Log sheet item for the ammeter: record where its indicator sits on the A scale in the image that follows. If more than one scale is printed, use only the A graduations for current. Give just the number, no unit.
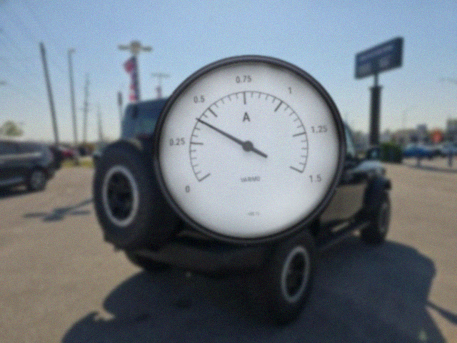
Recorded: 0.4
